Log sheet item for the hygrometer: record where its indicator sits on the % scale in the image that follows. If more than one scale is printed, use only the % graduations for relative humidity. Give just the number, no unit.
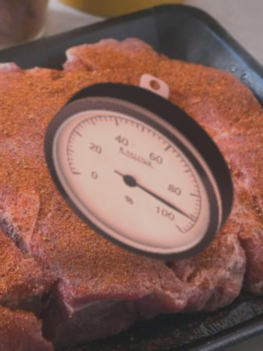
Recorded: 90
